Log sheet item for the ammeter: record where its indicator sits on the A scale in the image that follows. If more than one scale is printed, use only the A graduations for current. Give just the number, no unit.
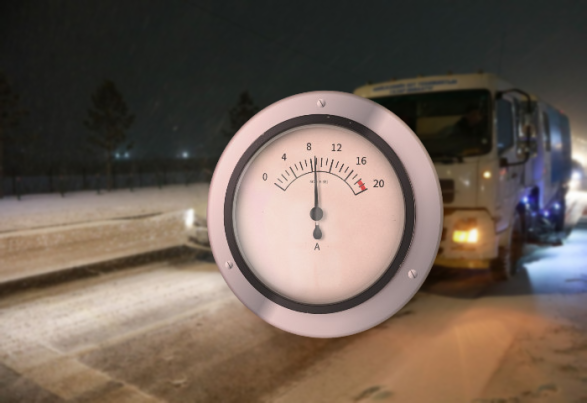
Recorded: 9
